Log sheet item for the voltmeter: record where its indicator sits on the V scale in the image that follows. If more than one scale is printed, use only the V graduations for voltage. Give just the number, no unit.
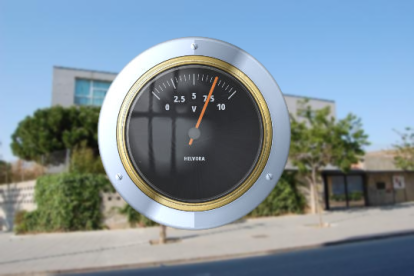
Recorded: 7.5
